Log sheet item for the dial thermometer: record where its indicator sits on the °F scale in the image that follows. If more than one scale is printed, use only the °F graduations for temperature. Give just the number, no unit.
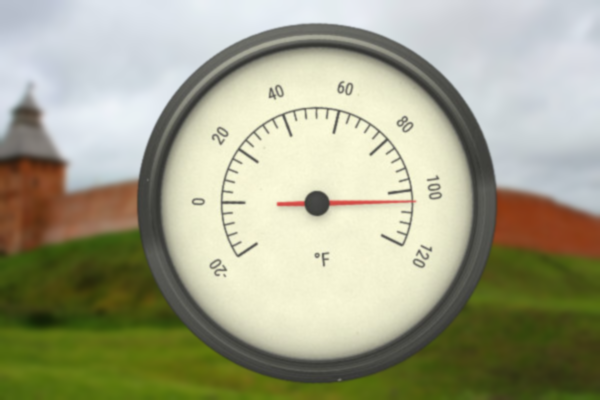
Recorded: 104
